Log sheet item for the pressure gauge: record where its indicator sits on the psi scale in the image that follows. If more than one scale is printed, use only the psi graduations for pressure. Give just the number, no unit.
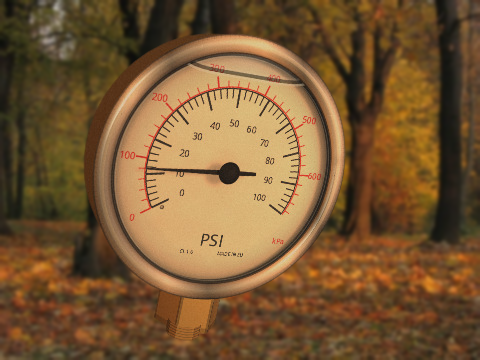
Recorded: 12
